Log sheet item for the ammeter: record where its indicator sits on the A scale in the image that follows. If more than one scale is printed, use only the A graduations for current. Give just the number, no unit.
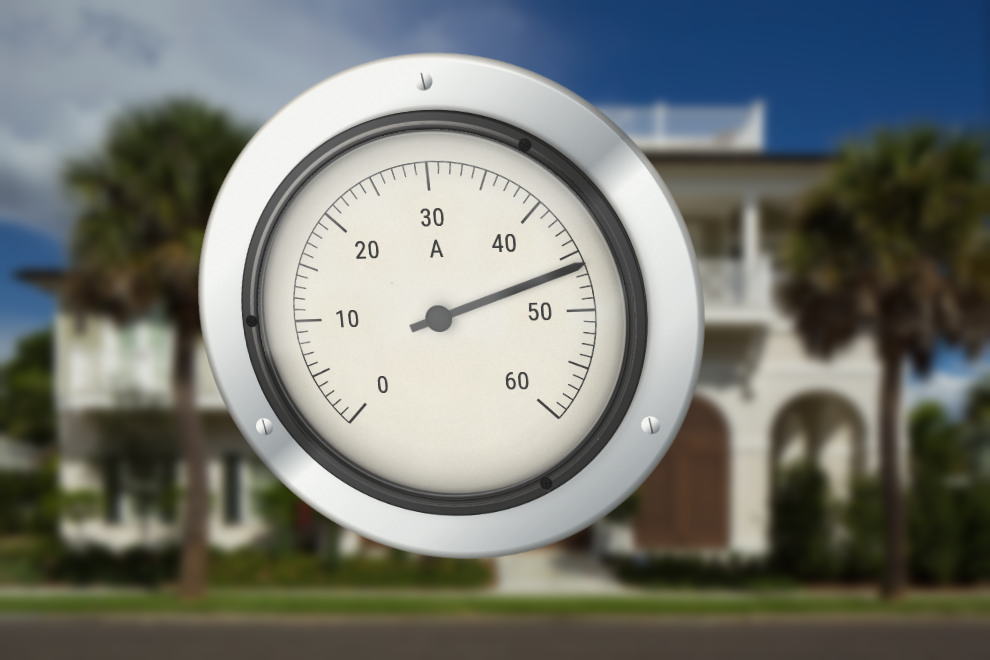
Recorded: 46
